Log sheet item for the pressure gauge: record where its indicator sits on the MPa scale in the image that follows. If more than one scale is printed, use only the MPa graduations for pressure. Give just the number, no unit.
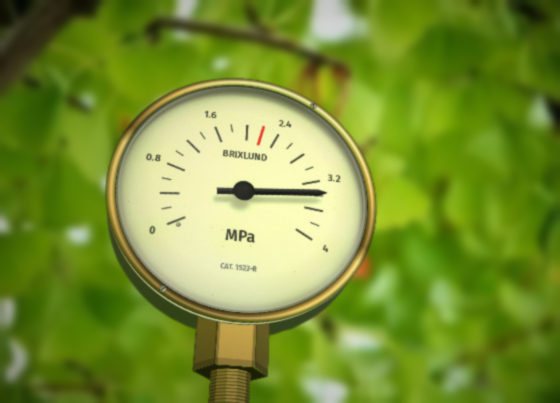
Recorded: 3.4
